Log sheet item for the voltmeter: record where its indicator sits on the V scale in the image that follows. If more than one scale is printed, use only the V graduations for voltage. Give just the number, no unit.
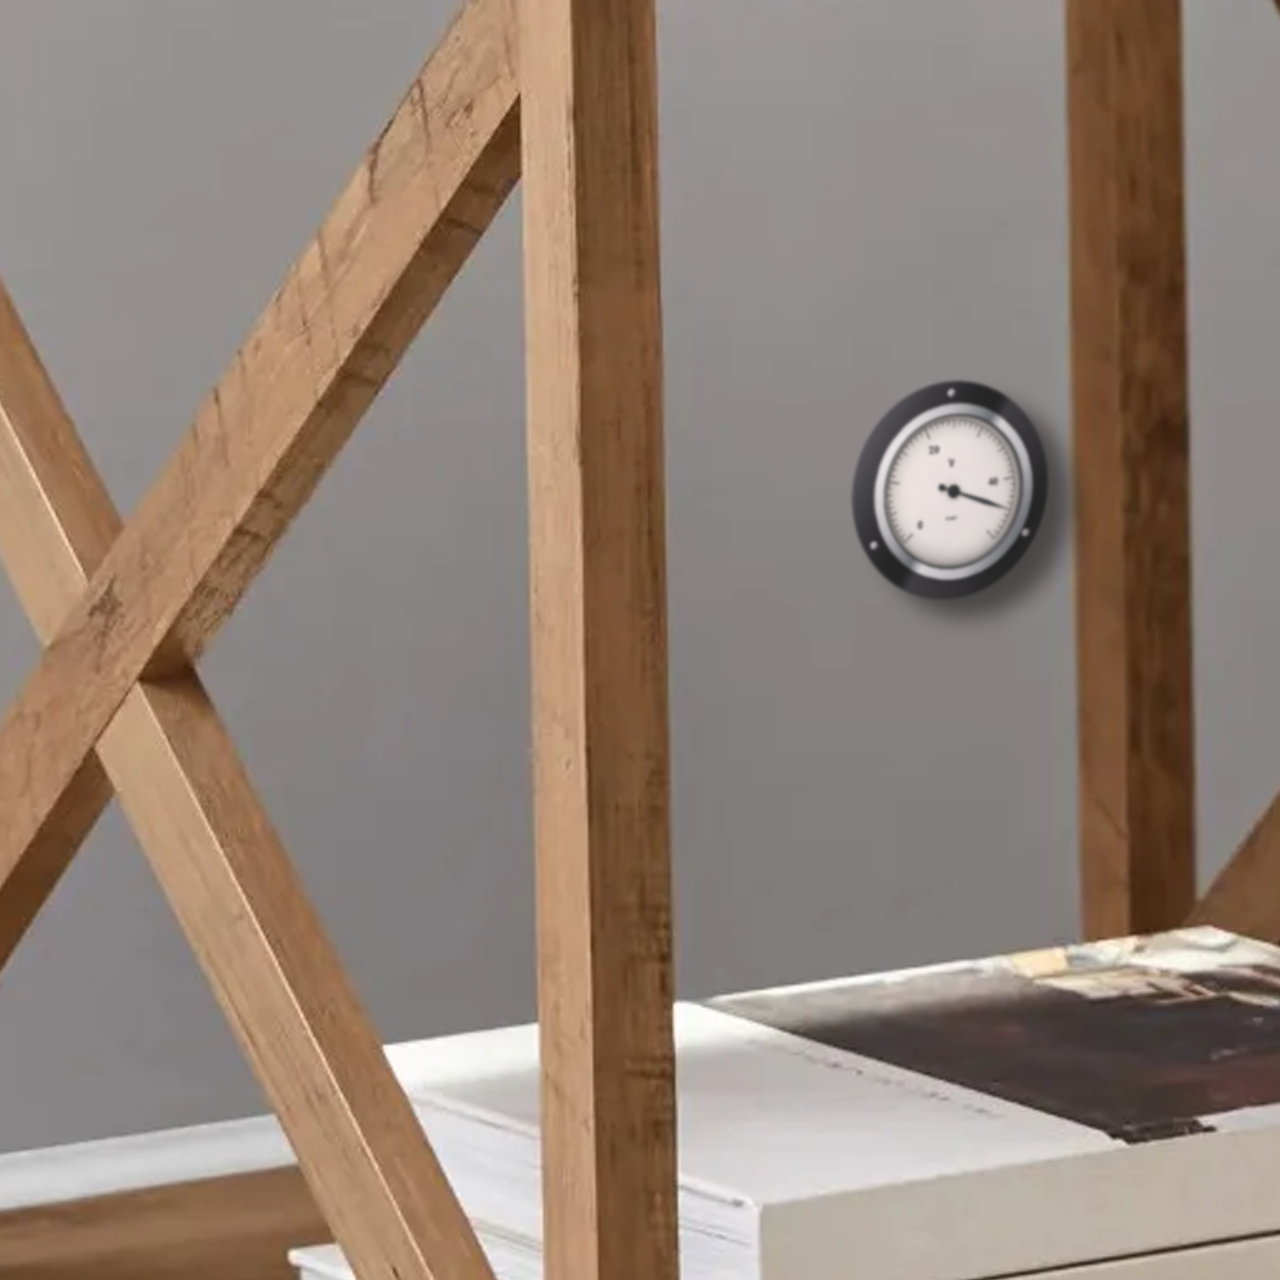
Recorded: 45
